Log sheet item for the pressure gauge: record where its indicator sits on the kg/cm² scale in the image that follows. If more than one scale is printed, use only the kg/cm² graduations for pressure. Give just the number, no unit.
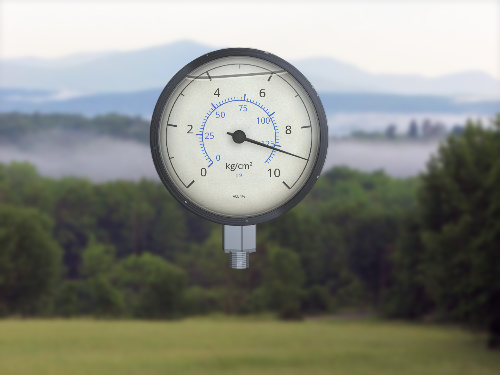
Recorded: 9
